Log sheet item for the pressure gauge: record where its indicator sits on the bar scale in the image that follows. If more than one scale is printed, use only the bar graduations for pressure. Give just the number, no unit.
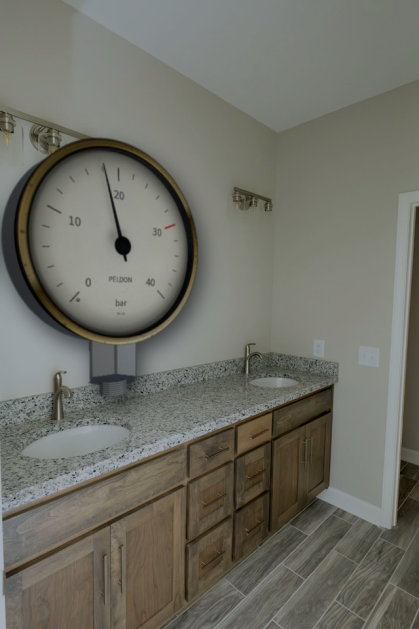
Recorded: 18
